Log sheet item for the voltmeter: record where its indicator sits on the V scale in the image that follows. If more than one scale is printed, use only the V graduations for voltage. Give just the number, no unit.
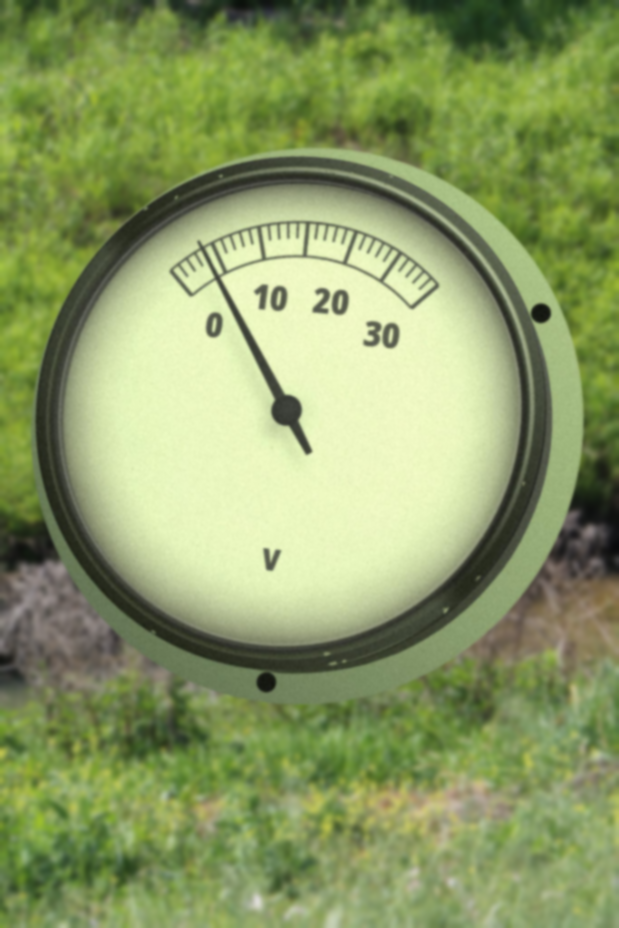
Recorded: 4
